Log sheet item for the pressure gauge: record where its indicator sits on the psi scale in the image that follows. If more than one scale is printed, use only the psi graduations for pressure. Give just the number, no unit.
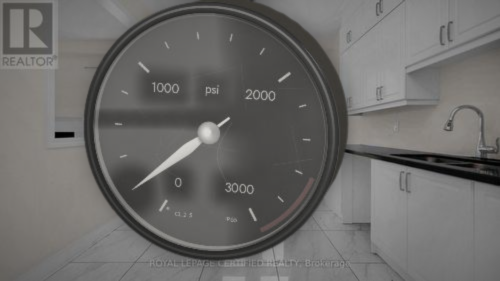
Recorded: 200
